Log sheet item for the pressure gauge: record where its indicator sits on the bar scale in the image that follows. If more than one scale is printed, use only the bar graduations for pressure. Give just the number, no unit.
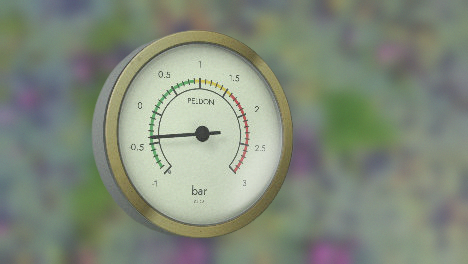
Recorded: -0.4
